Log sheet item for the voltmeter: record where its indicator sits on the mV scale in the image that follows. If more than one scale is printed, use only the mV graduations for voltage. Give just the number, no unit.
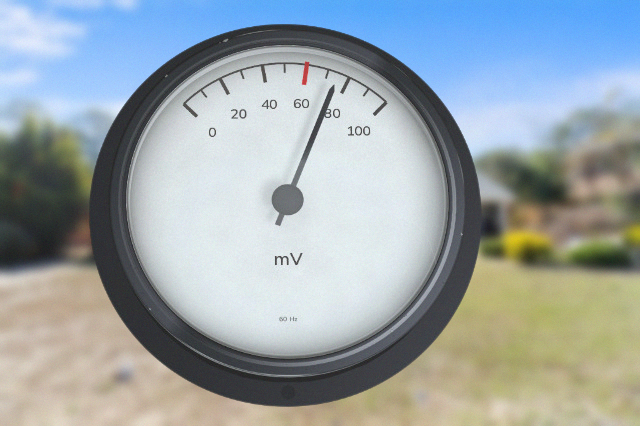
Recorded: 75
